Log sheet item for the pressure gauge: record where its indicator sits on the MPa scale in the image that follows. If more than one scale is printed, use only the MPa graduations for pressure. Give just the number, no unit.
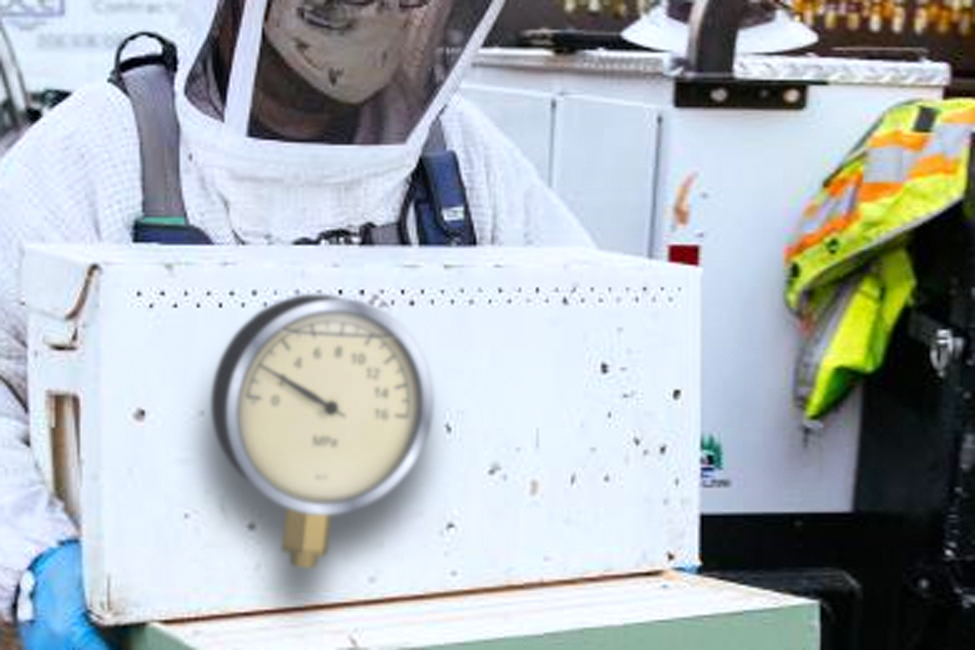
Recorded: 2
